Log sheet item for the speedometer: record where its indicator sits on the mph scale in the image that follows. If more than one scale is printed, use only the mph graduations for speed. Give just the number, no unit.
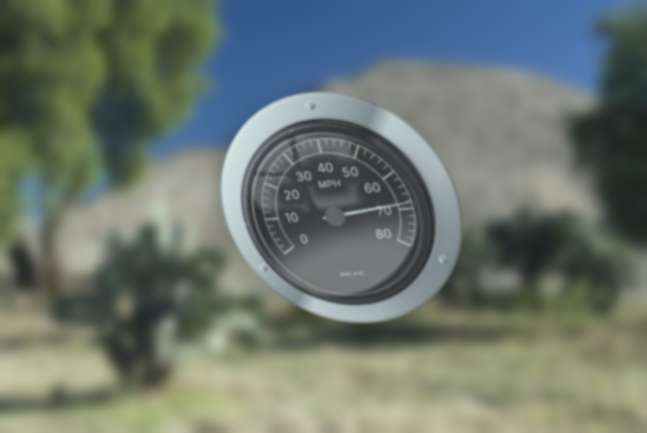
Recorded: 68
